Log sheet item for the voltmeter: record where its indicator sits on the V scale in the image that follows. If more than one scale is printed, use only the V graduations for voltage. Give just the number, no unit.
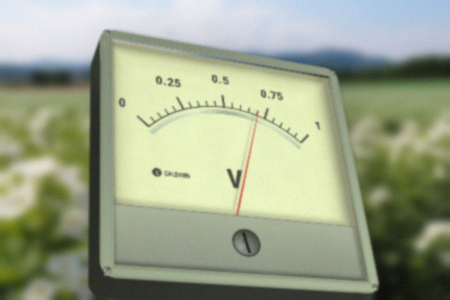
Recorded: 0.7
